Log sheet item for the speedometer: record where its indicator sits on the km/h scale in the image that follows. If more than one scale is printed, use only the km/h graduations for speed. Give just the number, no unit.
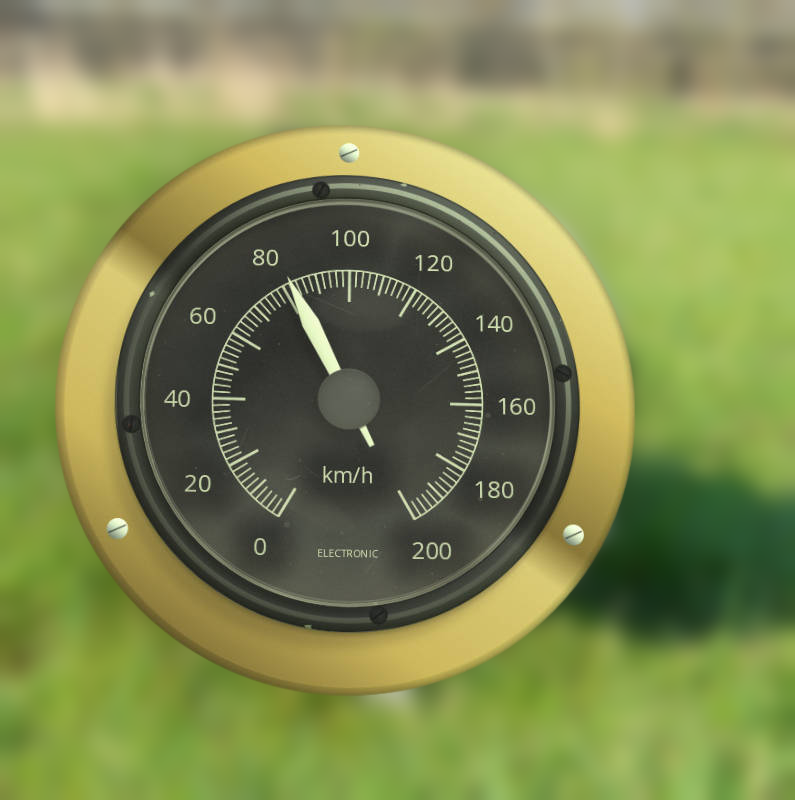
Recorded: 82
